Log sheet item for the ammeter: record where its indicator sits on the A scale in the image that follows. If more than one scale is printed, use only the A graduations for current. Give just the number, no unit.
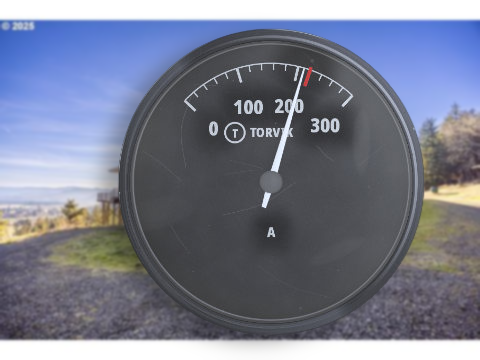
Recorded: 210
